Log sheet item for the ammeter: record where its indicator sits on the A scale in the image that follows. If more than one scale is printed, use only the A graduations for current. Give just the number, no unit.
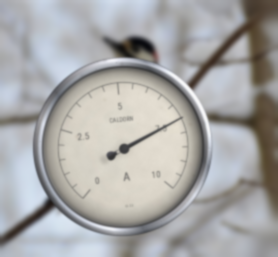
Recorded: 7.5
